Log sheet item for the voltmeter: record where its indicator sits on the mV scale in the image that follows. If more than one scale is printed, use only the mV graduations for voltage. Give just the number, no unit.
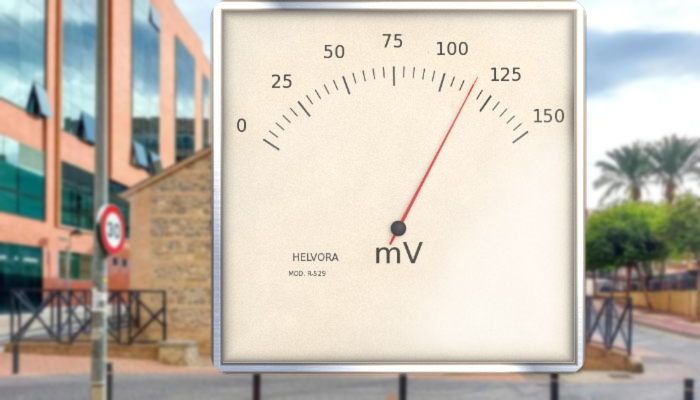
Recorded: 115
